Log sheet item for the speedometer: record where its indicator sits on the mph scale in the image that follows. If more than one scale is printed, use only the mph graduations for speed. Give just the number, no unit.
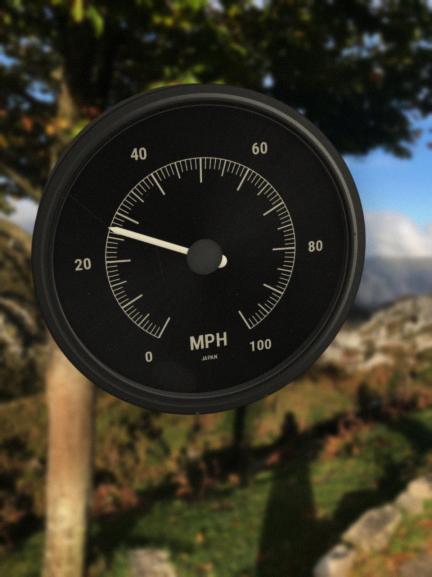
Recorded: 27
